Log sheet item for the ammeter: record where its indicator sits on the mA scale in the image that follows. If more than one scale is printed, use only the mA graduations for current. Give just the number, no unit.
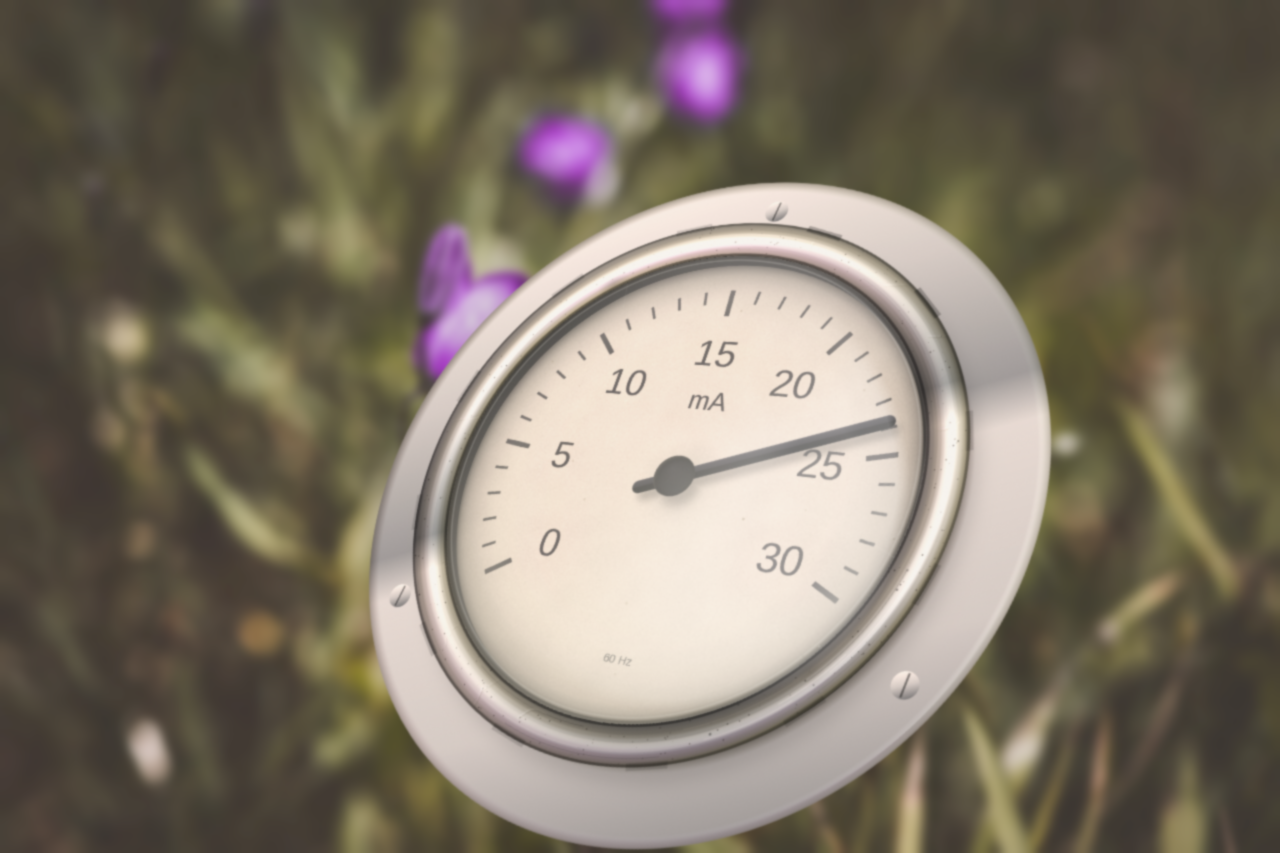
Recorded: 24
